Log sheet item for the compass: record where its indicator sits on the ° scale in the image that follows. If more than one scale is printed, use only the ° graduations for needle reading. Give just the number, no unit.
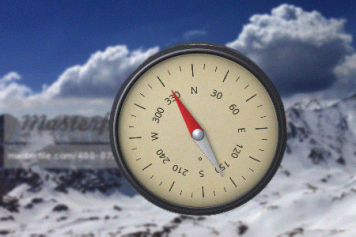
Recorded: 335
